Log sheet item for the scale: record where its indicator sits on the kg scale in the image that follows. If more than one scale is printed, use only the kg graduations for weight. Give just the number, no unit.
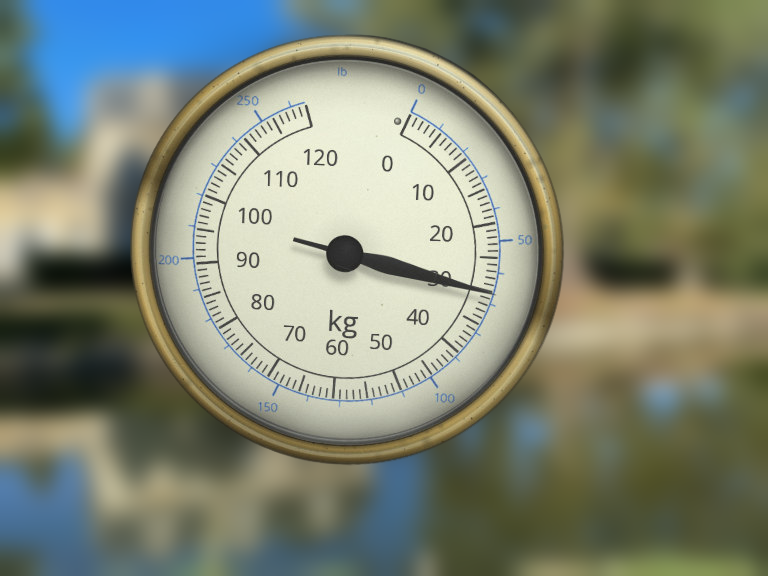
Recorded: 30
